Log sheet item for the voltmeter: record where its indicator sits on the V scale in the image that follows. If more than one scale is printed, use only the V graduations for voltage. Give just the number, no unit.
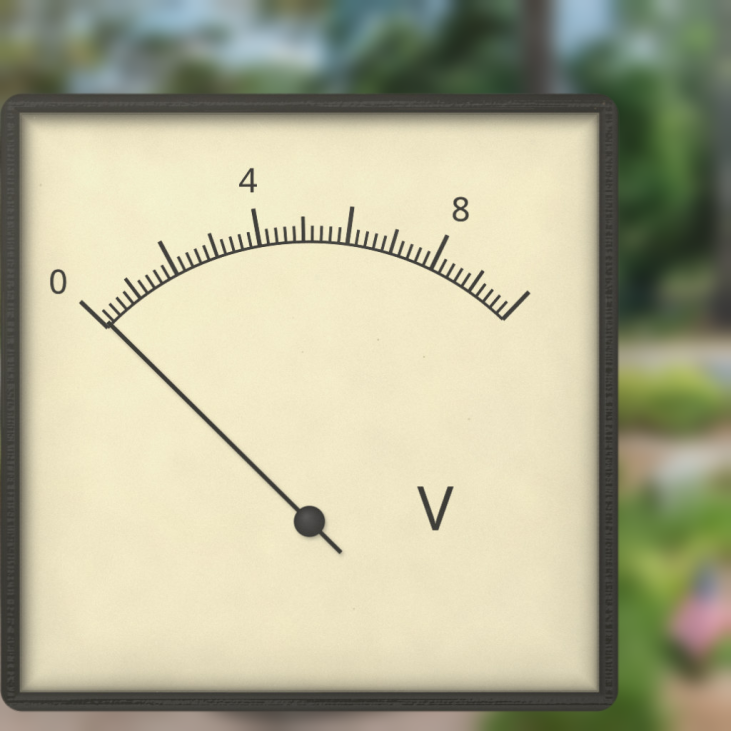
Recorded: 0.1
